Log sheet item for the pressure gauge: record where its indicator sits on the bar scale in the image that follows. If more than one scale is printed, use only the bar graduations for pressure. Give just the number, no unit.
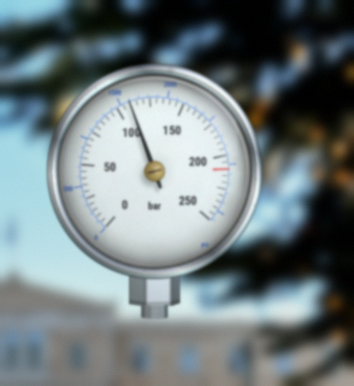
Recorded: 110
